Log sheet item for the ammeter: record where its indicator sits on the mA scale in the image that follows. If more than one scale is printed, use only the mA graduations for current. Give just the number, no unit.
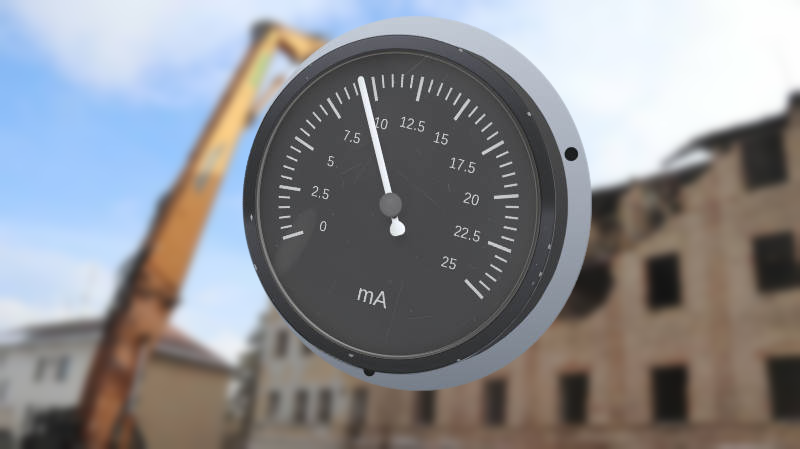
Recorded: 9.5
